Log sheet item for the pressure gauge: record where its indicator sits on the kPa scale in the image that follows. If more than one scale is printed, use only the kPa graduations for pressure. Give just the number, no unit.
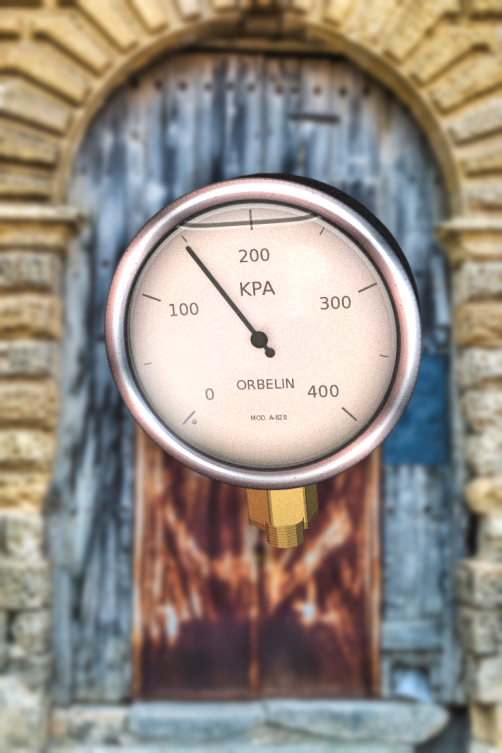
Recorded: 150
